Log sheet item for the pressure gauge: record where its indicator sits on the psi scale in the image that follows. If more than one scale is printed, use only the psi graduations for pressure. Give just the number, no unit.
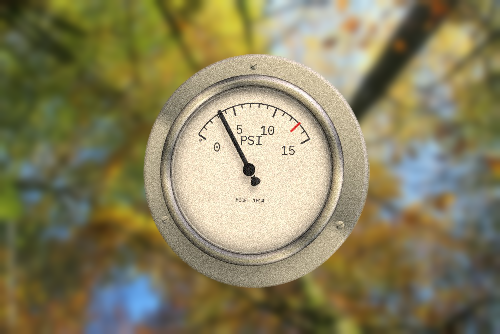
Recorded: 3.5
